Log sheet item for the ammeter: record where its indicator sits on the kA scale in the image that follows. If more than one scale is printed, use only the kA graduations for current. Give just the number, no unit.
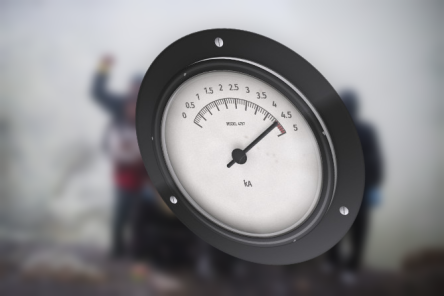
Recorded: 4.5
